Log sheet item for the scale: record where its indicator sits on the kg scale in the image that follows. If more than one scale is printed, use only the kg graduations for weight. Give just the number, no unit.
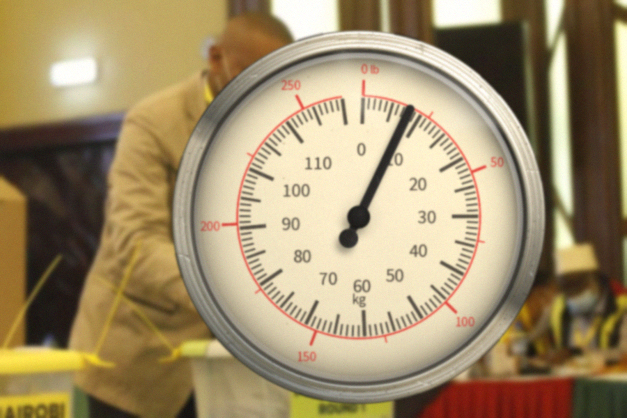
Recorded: 8
